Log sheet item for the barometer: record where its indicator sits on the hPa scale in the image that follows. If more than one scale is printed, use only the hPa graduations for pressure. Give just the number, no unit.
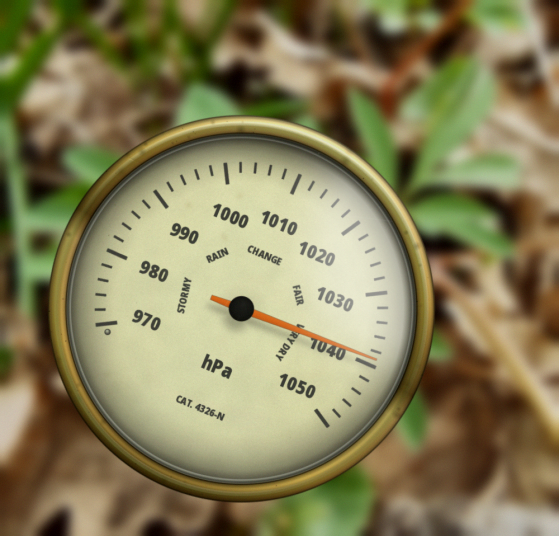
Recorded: 1039
